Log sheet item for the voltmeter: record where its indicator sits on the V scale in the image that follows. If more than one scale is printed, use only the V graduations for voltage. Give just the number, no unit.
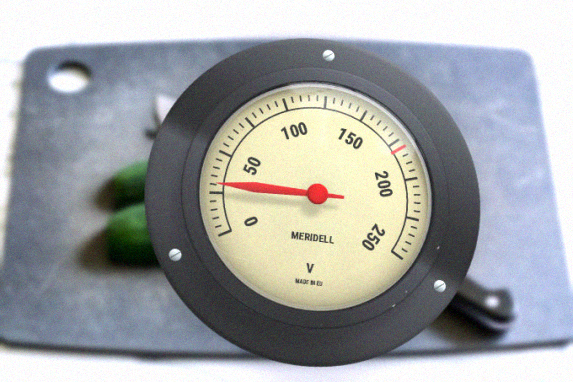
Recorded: 30
